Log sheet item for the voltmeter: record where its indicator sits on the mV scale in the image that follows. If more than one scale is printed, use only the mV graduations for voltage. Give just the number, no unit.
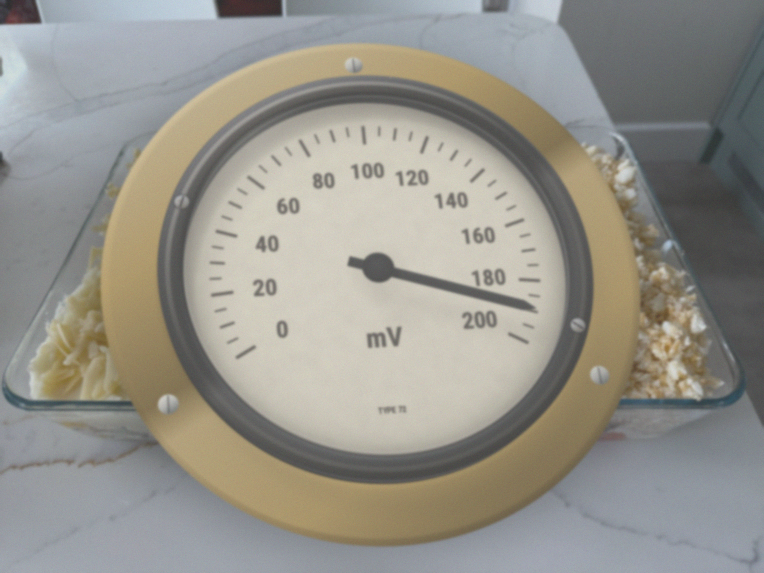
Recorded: 190
